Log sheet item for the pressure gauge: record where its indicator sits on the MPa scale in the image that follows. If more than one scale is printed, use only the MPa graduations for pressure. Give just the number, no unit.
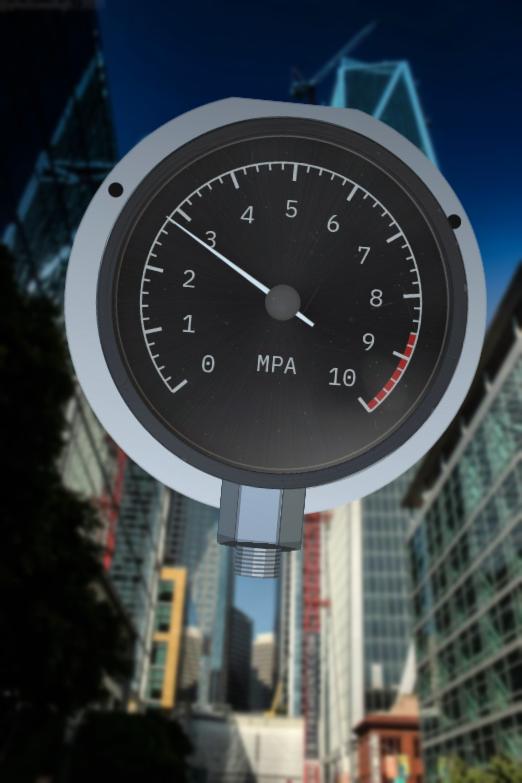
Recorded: 2.8
